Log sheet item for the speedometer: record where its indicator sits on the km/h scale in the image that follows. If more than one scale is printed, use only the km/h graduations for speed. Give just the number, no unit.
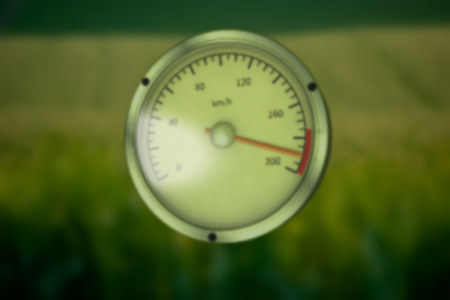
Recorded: 190
